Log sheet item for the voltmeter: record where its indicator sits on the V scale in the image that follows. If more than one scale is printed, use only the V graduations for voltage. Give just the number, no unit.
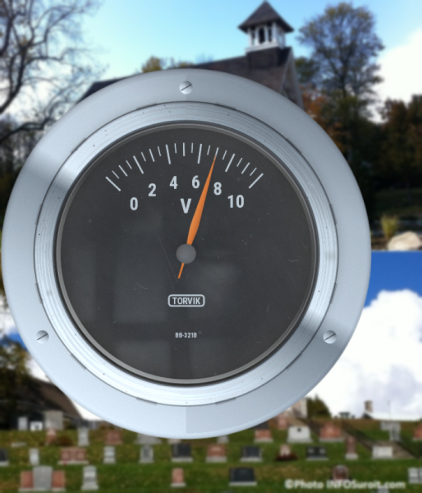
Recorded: 7
